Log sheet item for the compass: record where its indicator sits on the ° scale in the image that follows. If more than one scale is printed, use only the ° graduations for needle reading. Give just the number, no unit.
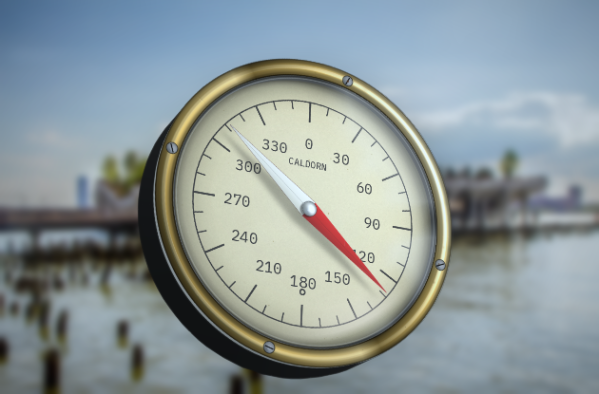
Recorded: 130
